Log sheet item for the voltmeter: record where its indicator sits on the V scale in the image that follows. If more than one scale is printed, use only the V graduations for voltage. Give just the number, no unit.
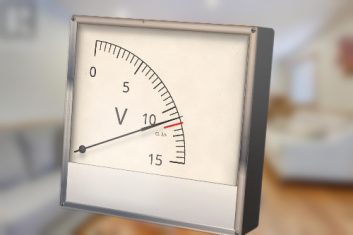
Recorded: 11
